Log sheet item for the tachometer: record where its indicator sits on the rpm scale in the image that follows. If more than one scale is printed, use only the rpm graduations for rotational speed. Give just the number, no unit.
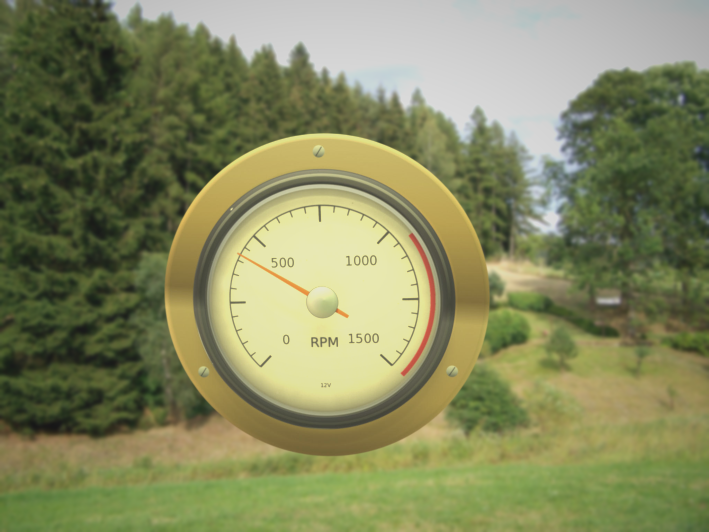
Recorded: 425
